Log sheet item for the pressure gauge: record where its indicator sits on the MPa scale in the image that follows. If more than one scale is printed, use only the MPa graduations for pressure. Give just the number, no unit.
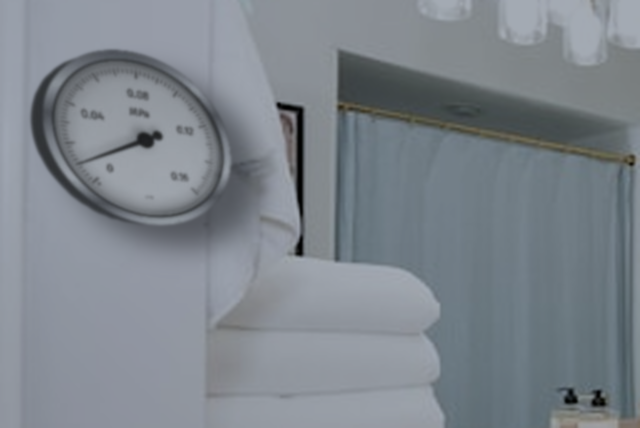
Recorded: 0.01
